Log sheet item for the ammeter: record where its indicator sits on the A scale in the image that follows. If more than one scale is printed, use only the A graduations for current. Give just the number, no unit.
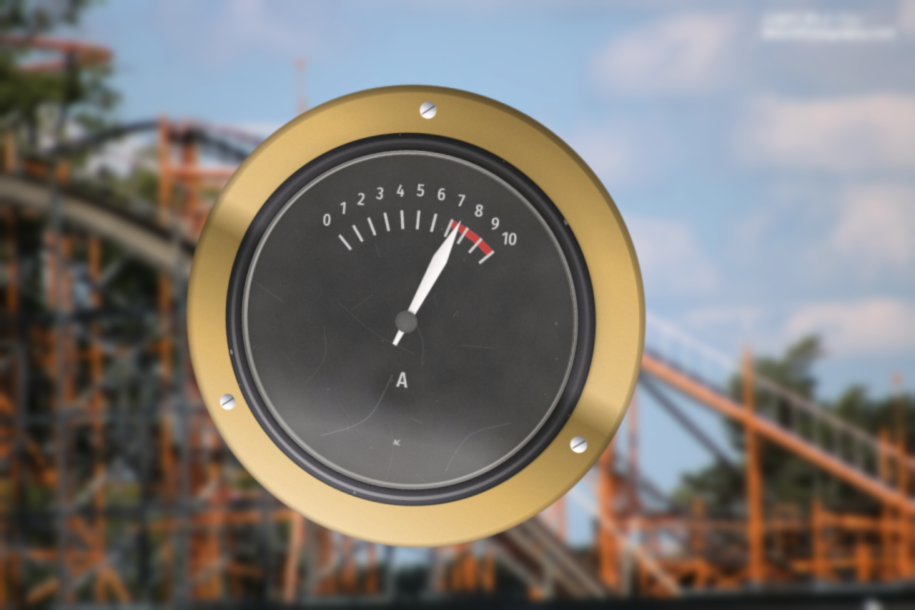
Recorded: 7.5
